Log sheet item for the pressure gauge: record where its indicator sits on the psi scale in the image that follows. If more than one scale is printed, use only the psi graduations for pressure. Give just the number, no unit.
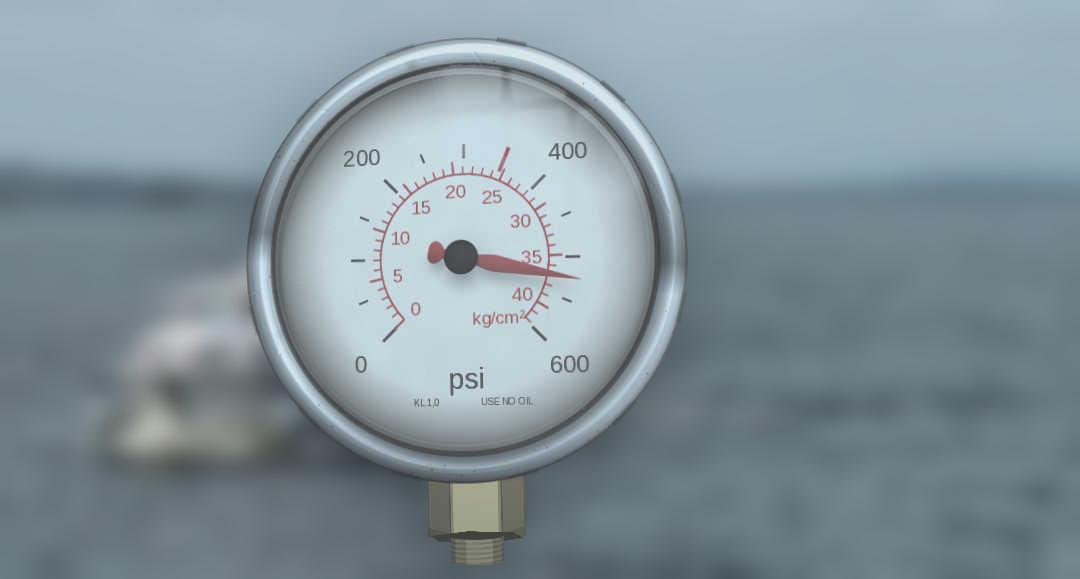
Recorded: 525
